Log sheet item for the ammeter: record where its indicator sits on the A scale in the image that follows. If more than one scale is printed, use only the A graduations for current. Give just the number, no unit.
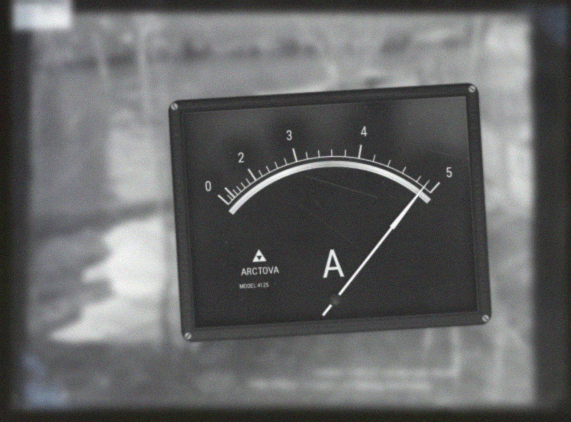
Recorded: 4.9
